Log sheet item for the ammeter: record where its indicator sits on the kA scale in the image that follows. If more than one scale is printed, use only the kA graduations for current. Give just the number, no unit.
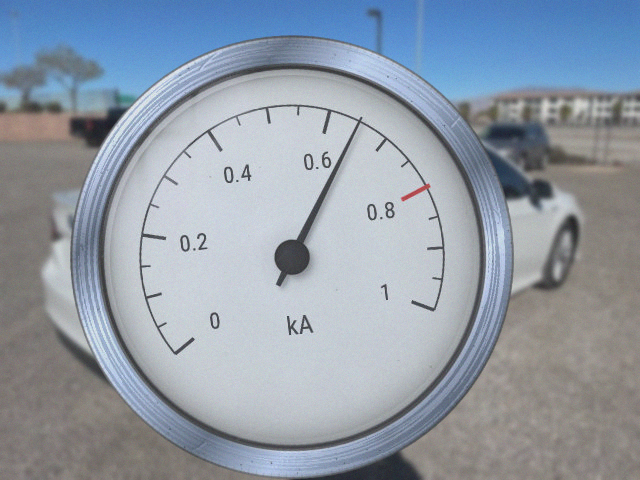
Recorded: 0.65
